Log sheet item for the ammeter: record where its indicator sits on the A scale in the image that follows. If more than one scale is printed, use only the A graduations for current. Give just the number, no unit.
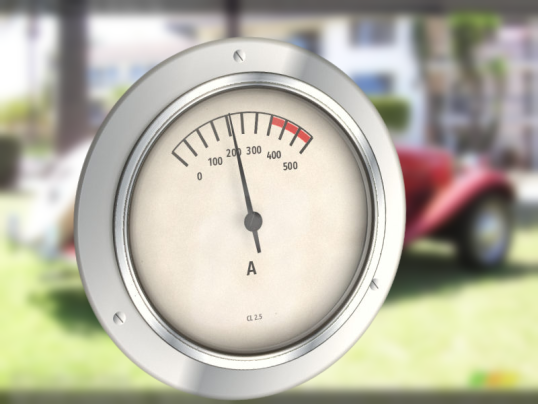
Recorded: 200
